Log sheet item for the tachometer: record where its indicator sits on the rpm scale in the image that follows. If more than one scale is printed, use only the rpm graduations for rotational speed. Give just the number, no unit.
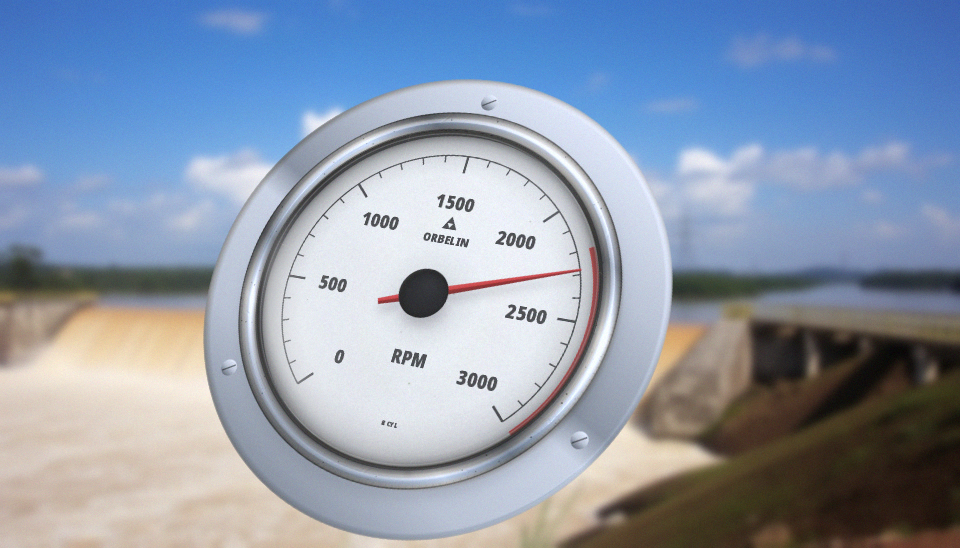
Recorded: 2300
